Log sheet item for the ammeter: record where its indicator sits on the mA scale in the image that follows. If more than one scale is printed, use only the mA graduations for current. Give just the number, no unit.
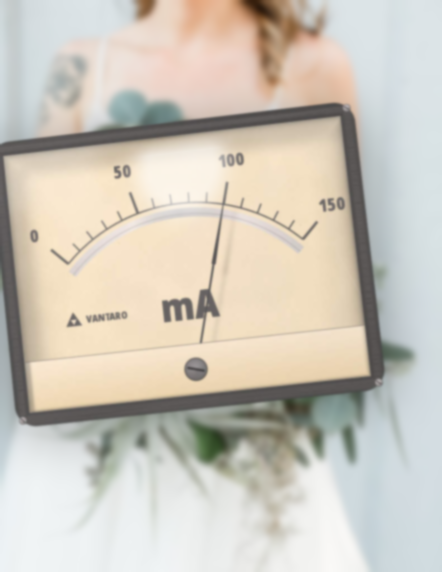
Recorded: 100
